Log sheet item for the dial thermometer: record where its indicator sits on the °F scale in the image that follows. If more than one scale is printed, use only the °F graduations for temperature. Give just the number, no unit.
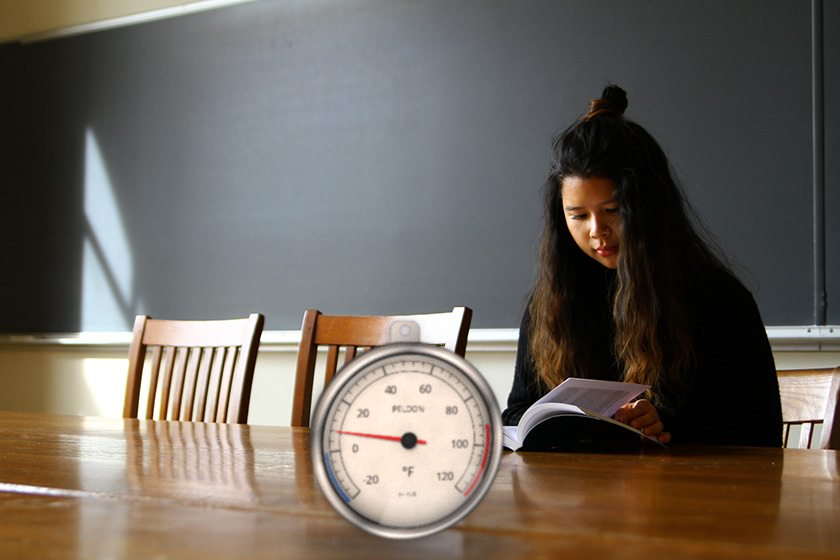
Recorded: 8
